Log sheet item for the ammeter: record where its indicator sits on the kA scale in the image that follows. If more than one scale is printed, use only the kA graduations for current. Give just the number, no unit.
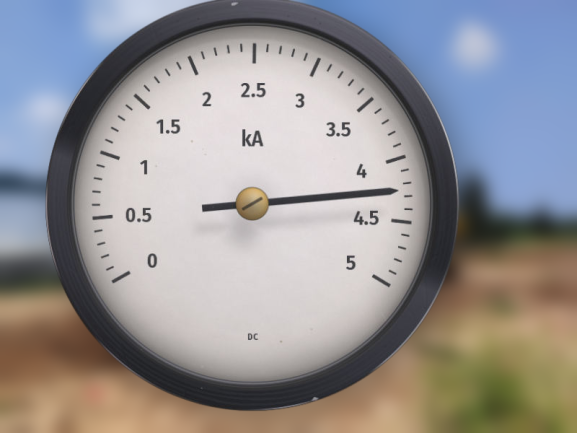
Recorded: 4.25
